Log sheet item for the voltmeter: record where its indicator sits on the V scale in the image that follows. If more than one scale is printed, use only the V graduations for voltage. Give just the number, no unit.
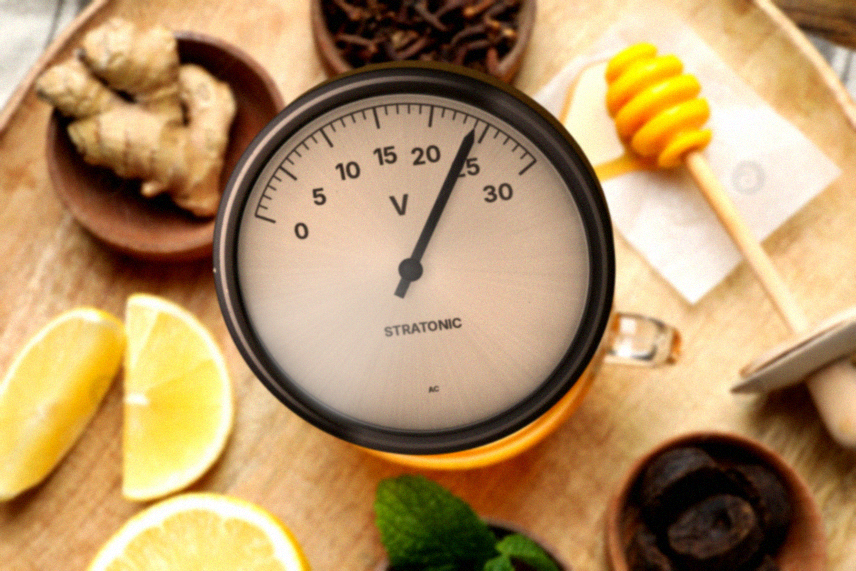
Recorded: 24
